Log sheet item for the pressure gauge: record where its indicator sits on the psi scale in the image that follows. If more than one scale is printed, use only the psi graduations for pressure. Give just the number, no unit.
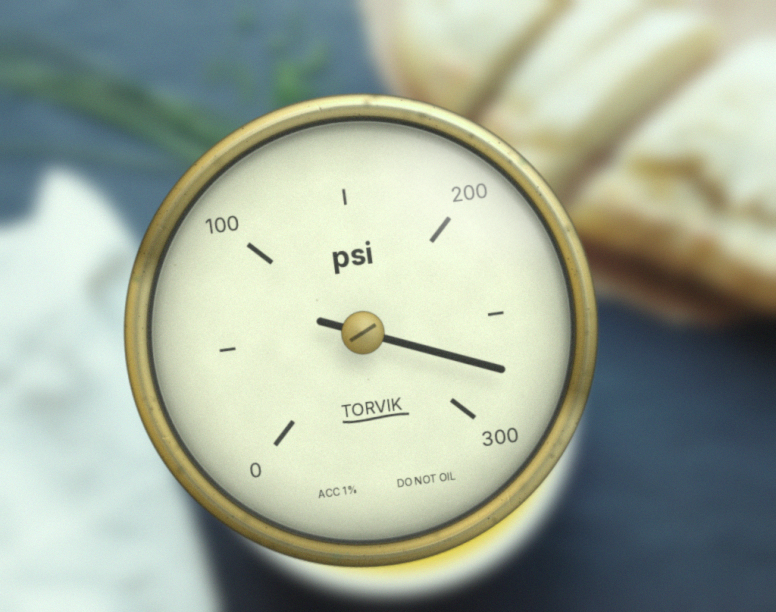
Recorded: 275
